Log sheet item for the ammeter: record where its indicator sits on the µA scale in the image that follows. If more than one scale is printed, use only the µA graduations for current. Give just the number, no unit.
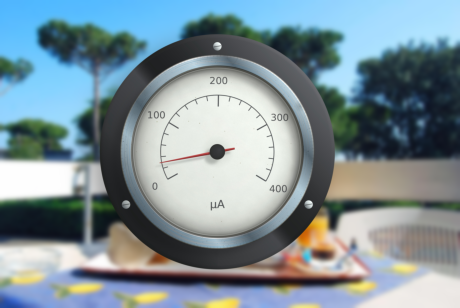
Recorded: 30
